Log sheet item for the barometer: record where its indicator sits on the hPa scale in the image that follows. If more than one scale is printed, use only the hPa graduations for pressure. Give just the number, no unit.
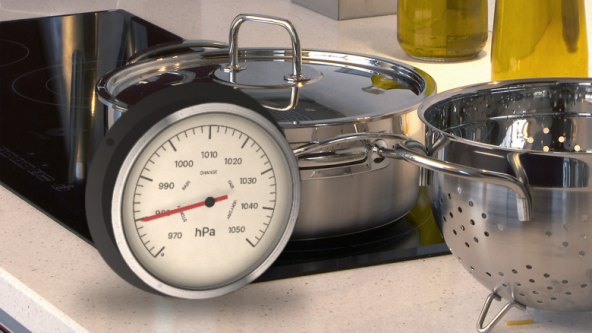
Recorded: 980
